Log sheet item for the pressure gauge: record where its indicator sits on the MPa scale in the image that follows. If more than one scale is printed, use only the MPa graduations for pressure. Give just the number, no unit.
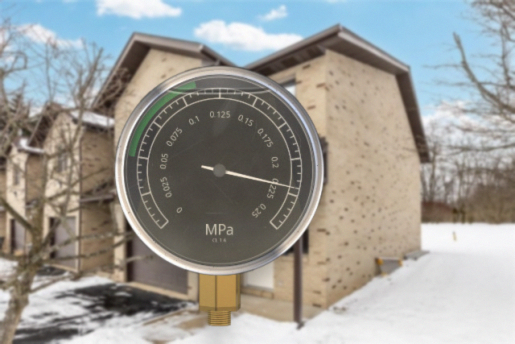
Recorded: 0.22
